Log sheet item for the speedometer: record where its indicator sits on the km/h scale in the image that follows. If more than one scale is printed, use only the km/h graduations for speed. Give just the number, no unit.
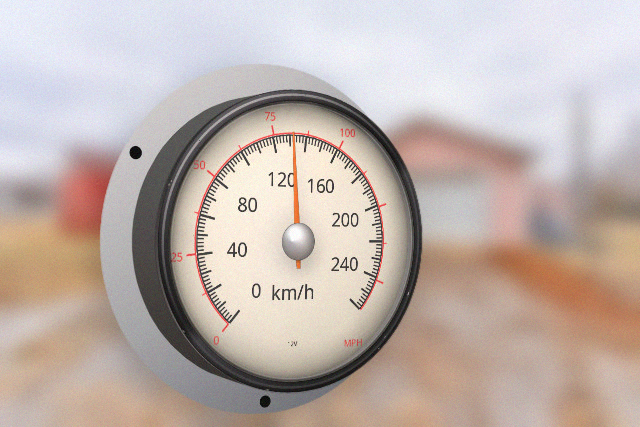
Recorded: 130
